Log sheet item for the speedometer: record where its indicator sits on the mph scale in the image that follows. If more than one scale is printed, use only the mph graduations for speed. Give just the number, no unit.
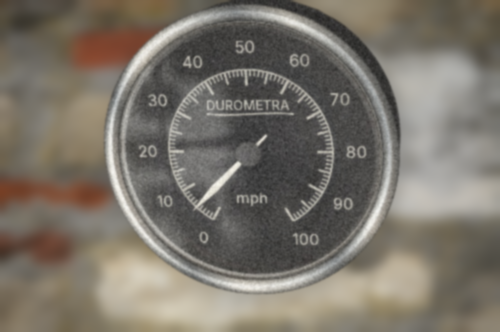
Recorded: 5
